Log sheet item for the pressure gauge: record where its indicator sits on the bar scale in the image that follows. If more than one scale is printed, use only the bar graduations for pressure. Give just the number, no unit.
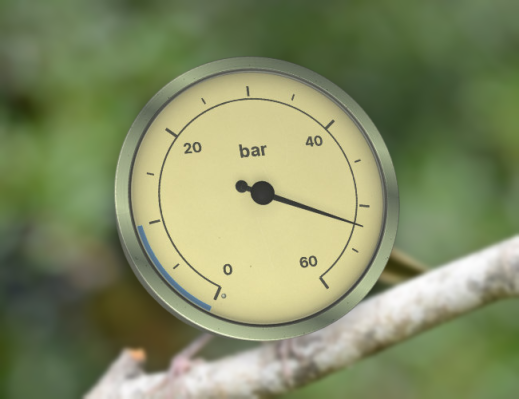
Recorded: 52.5
